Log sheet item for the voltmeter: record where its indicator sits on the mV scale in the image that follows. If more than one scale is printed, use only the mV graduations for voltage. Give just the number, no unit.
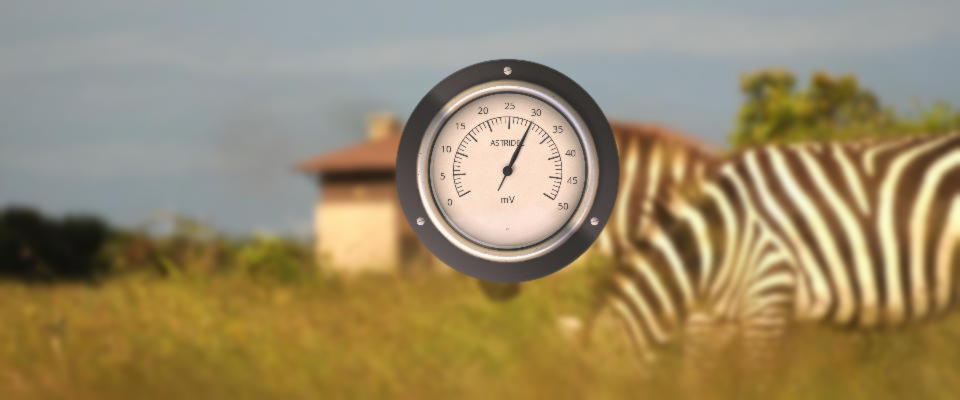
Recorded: 30
